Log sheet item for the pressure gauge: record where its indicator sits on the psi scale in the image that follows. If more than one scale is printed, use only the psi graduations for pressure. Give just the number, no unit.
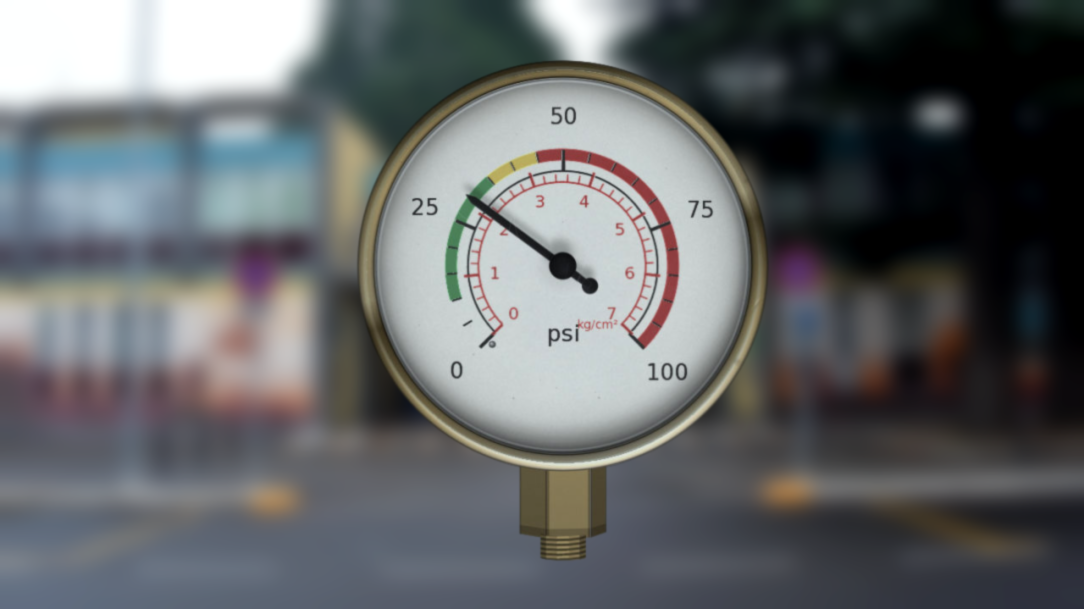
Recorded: 30
